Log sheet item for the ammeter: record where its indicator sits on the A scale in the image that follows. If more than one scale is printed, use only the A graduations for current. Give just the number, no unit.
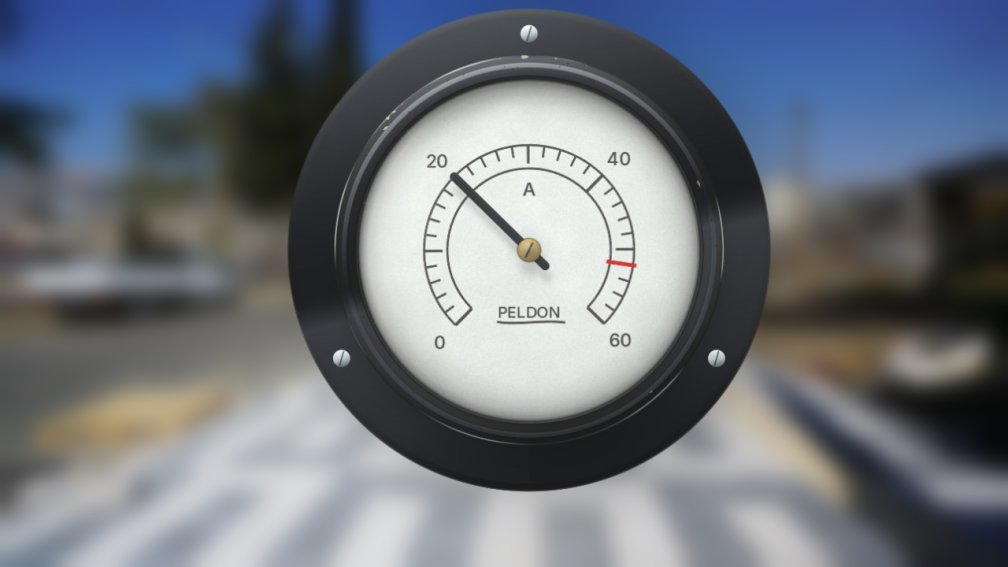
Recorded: 20
